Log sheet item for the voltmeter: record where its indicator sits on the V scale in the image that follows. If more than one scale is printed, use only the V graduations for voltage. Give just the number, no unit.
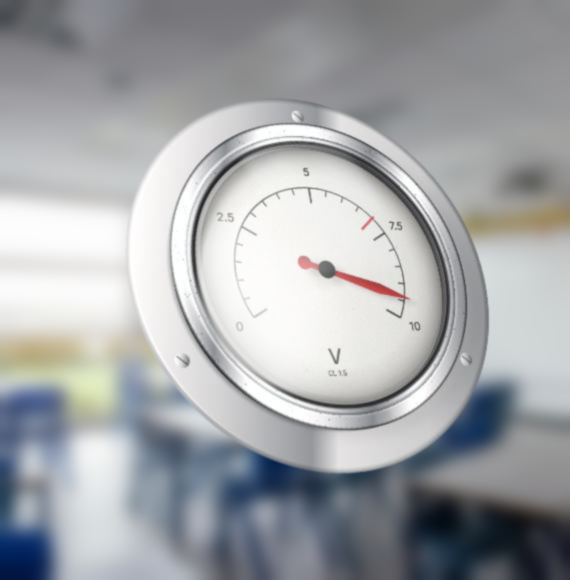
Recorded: 9.5
